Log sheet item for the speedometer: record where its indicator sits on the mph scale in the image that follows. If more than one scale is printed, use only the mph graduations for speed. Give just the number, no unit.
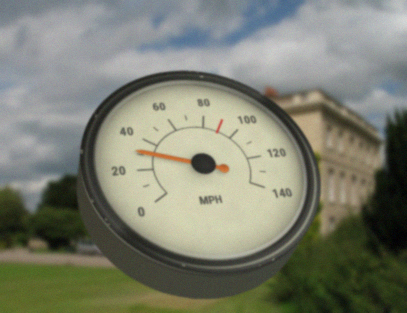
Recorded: 30
